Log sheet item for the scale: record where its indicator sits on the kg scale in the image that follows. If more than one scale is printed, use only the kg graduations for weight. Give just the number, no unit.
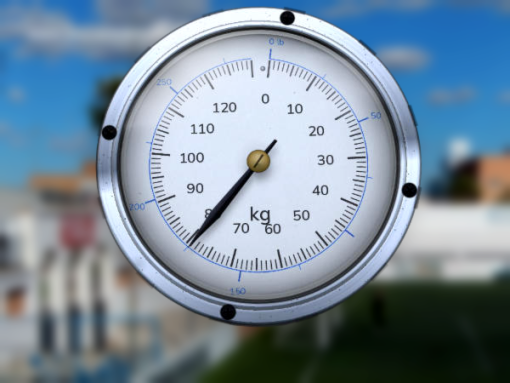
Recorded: 79
